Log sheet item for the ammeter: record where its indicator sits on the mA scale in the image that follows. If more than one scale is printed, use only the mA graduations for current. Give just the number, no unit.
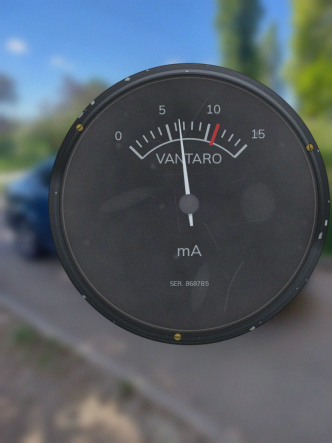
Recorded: 6.5
